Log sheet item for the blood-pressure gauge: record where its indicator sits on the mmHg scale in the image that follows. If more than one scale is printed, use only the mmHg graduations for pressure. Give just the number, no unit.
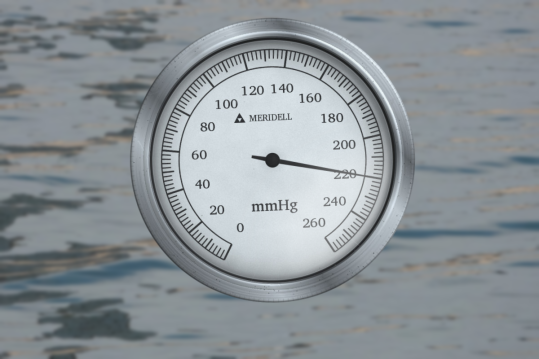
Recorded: 220
